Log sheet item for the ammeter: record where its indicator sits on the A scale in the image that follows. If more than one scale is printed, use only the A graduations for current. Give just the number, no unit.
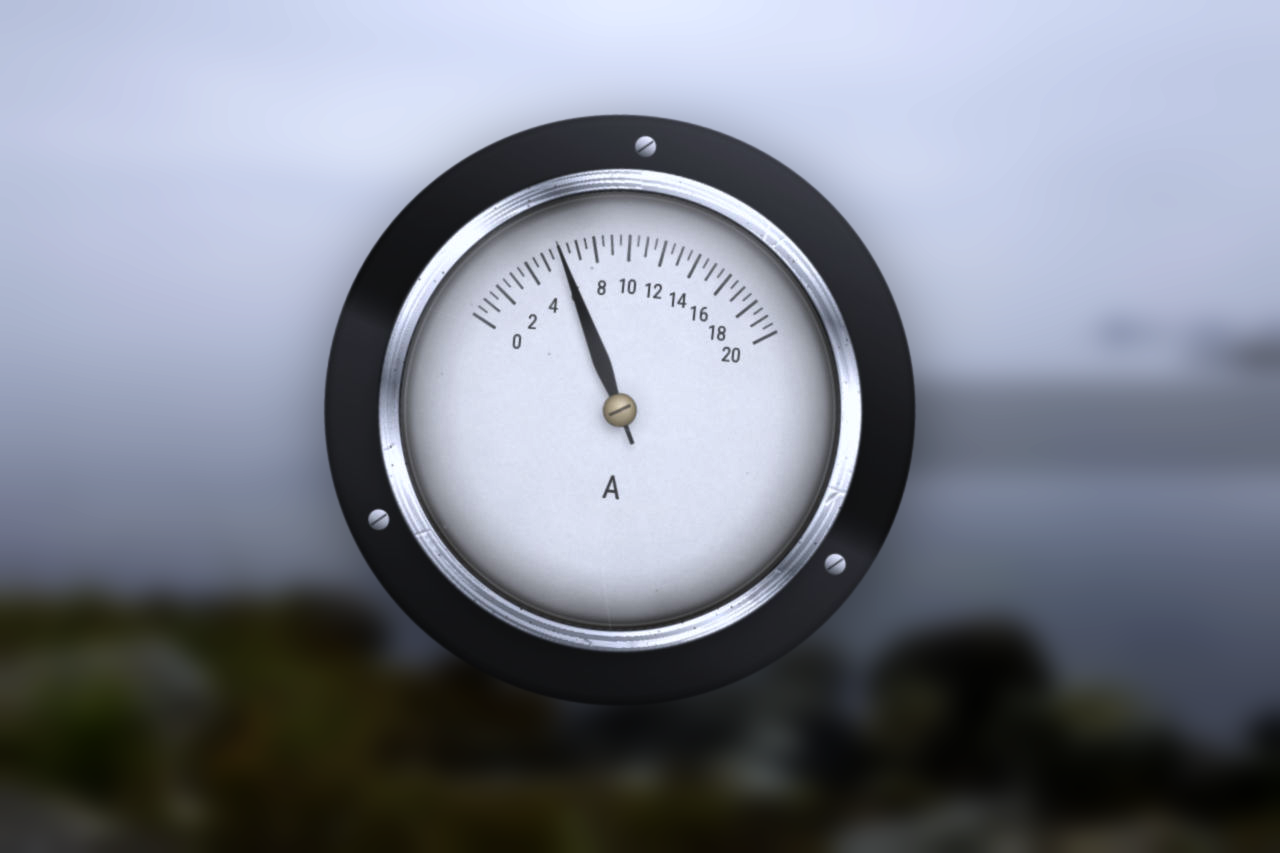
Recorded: 6
